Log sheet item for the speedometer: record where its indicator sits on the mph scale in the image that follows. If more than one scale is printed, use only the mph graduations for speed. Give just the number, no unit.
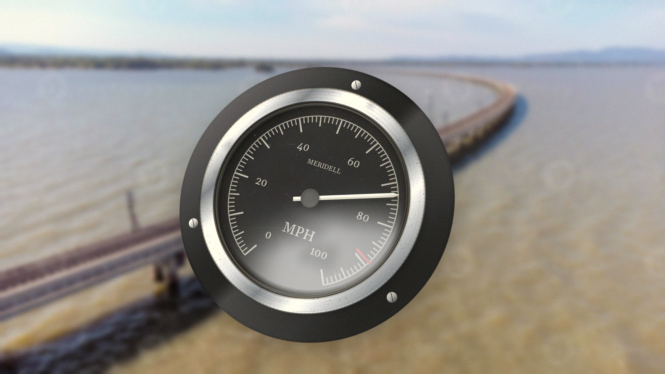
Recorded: 73
